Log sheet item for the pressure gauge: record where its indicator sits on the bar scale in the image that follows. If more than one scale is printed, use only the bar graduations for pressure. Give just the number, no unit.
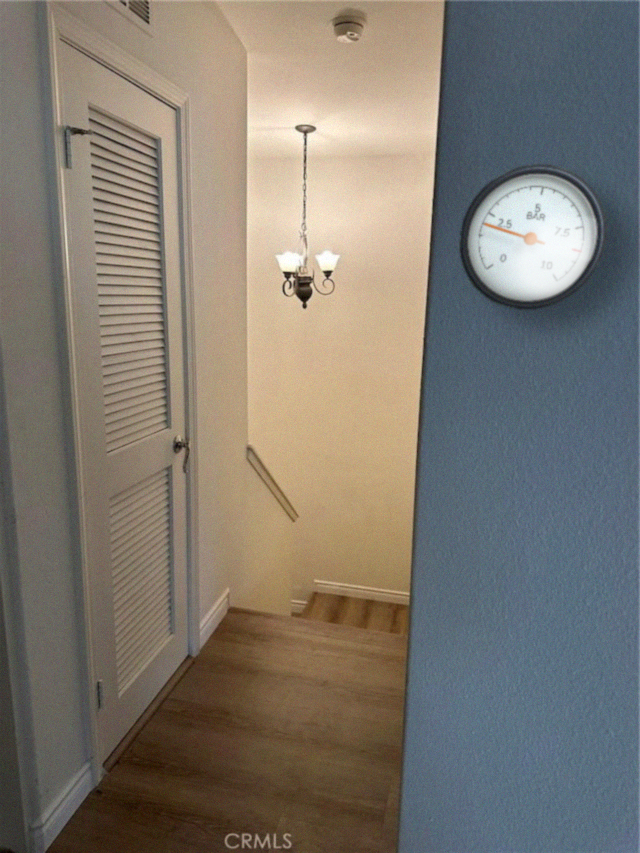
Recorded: 2
